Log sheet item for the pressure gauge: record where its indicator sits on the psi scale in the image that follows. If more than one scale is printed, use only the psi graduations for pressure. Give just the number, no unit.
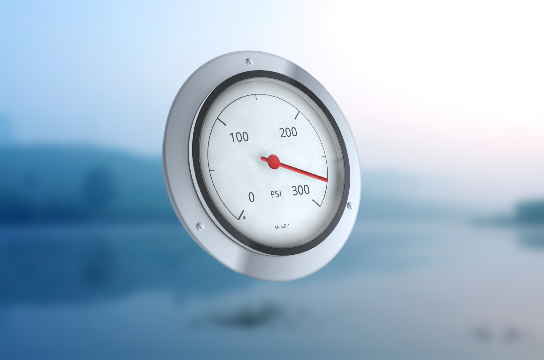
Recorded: 275
